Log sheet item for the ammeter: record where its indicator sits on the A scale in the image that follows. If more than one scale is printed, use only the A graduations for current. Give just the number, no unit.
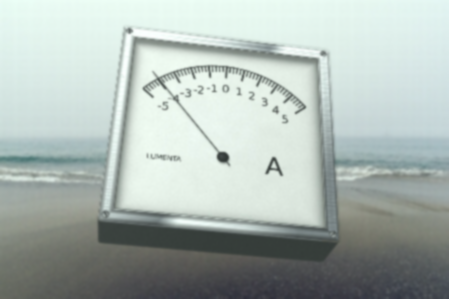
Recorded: -4
